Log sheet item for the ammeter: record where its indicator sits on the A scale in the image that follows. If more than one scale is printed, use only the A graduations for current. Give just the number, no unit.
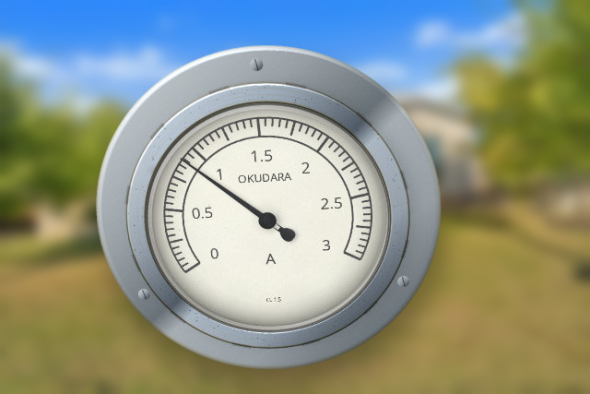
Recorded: 0.9
